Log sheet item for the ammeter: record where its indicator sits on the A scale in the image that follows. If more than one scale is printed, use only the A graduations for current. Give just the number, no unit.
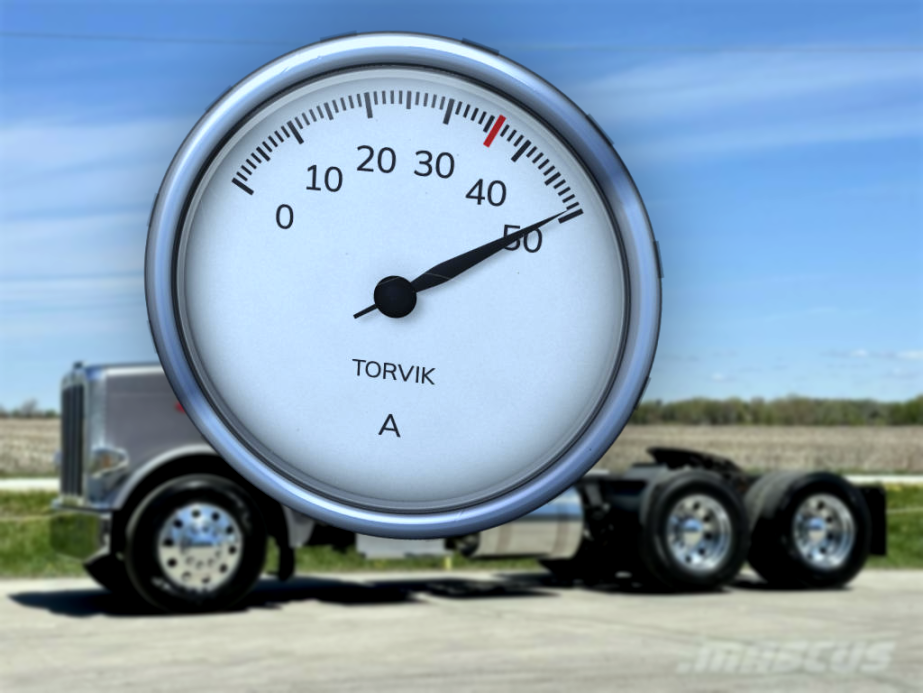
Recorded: 49
